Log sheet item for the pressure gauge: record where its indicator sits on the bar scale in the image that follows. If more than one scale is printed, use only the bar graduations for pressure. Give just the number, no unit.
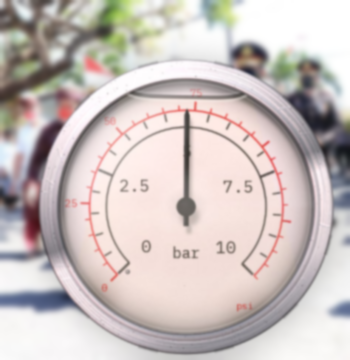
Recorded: 5
